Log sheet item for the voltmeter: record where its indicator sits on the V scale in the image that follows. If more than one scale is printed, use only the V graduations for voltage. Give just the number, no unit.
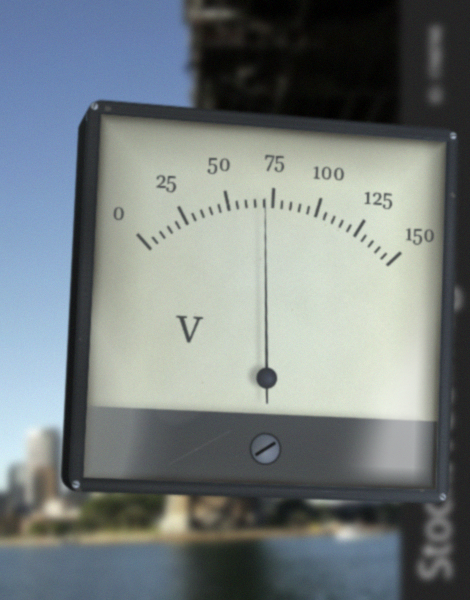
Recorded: 70
